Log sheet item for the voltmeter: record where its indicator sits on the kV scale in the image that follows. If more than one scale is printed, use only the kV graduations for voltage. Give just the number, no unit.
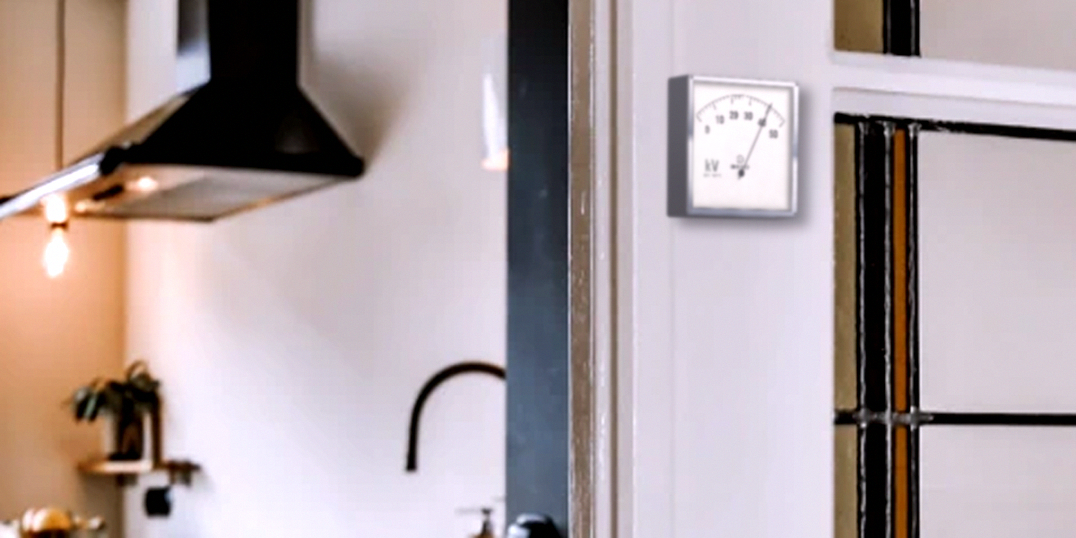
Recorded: 40
